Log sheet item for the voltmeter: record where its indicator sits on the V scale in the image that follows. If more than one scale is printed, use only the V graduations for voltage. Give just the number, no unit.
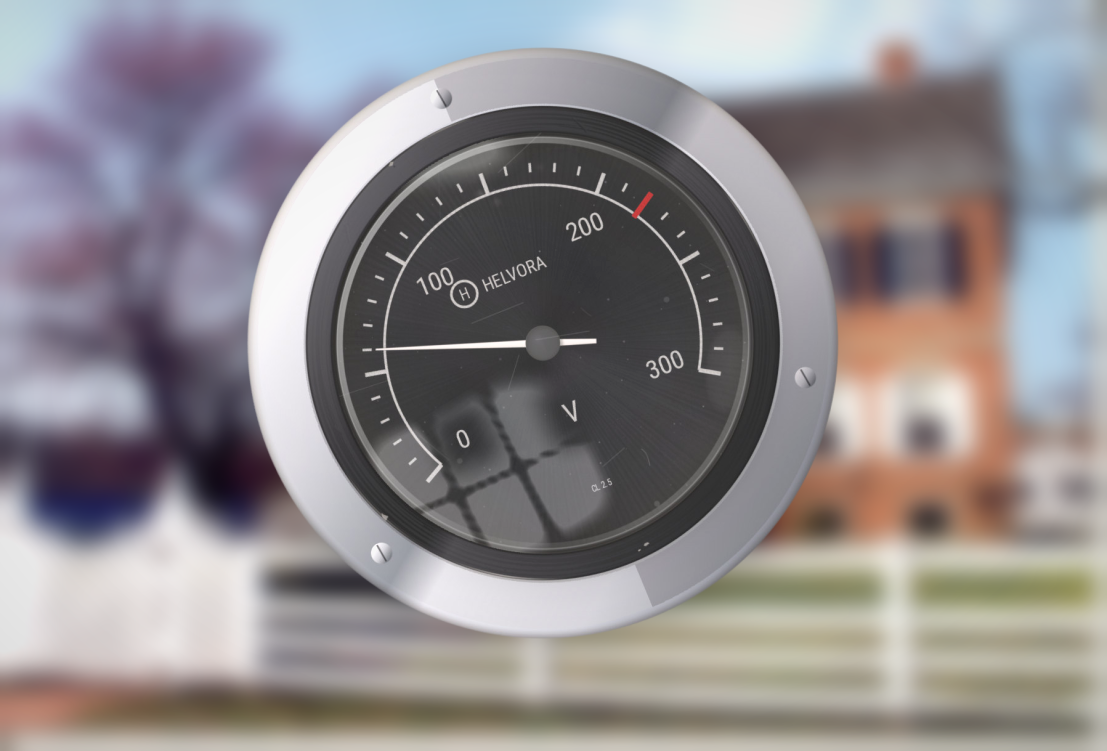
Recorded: 60
